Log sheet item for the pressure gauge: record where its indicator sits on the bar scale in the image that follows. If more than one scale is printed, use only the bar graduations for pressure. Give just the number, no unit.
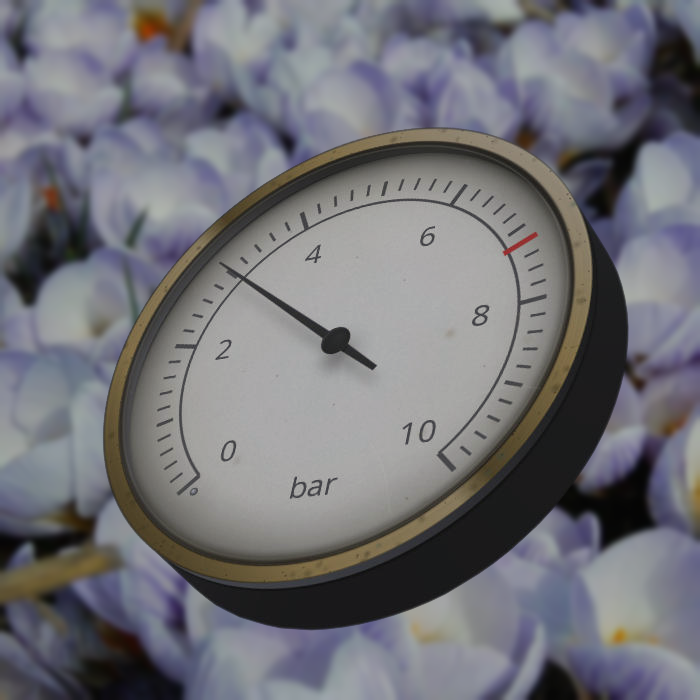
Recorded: 3
